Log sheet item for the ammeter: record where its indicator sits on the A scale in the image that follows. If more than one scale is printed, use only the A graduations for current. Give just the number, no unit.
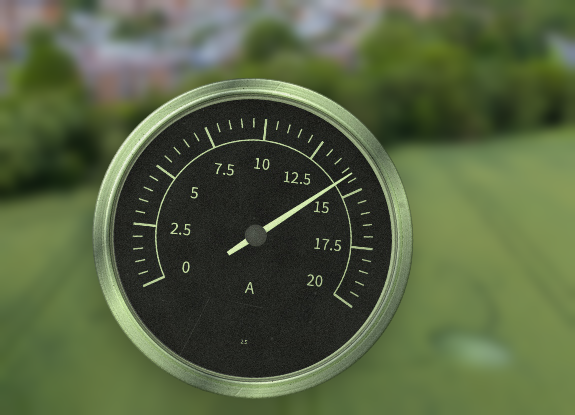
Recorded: 14.25
